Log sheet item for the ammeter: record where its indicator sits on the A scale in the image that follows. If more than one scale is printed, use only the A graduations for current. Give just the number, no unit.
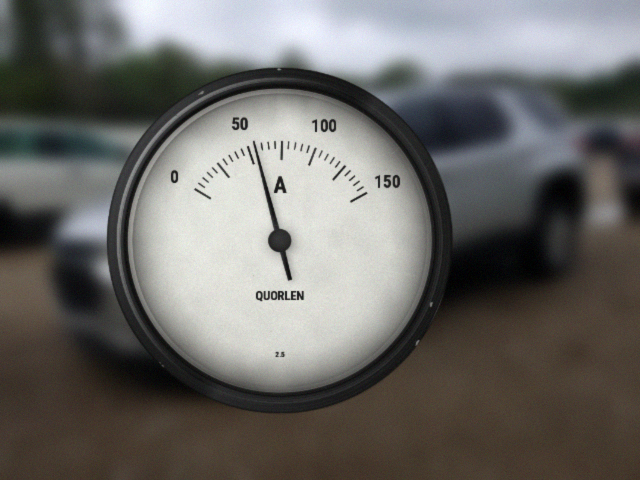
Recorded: 55
